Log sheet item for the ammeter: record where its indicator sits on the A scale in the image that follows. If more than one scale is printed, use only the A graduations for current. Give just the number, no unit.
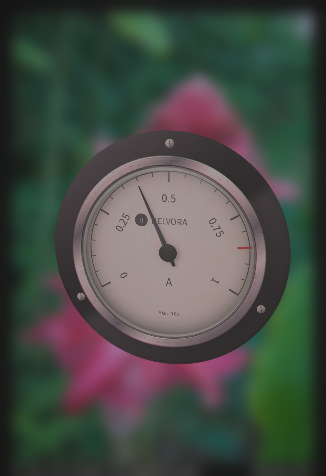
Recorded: 0.4
